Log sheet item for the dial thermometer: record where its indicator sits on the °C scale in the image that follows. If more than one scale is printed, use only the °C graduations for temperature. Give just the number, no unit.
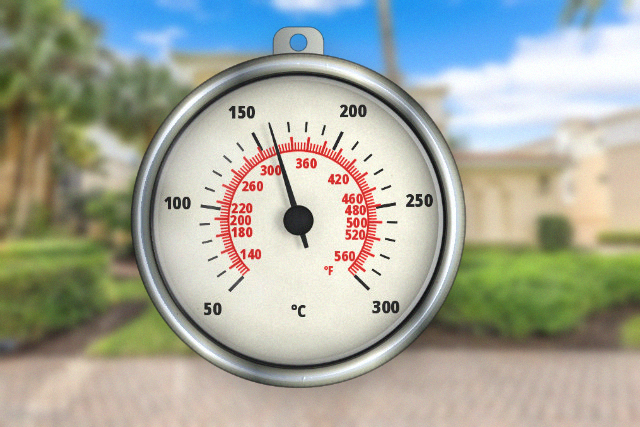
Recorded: 160
